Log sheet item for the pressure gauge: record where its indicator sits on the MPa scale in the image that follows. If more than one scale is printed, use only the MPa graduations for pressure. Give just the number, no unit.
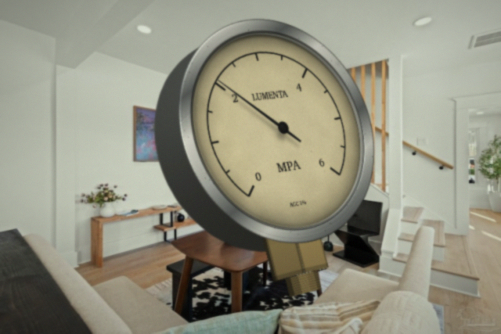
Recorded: 2
